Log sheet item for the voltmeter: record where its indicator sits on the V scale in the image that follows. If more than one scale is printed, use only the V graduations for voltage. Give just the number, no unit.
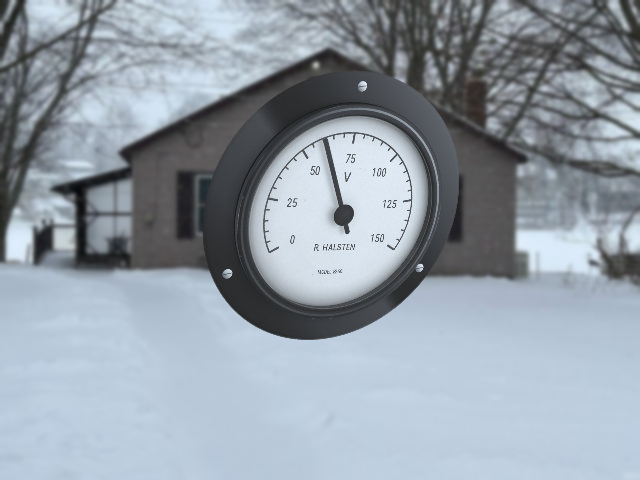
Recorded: 60
